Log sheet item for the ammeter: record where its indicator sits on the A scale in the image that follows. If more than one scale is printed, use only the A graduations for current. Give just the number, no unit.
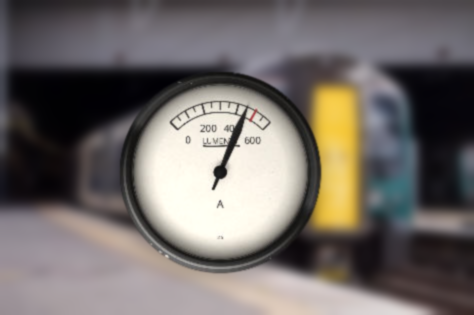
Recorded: 450
